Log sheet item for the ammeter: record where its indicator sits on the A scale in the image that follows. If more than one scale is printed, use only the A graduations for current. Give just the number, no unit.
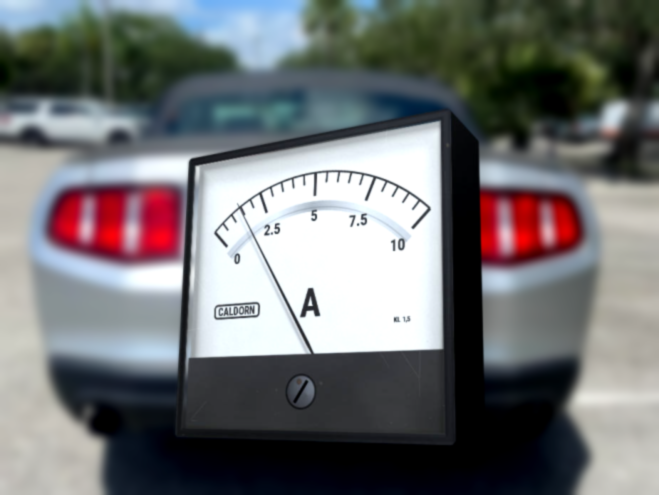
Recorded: 1.5
